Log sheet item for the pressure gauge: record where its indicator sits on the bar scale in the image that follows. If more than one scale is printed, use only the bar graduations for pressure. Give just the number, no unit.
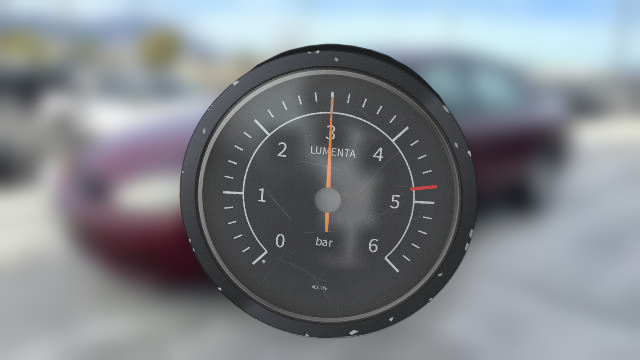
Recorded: 3
